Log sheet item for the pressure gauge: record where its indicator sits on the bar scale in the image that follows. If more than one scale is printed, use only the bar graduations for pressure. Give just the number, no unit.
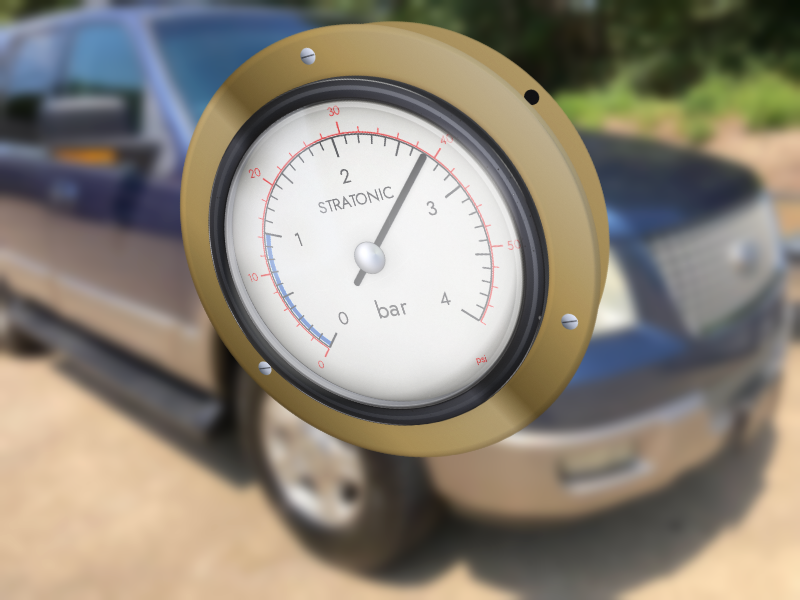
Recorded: 2.7
